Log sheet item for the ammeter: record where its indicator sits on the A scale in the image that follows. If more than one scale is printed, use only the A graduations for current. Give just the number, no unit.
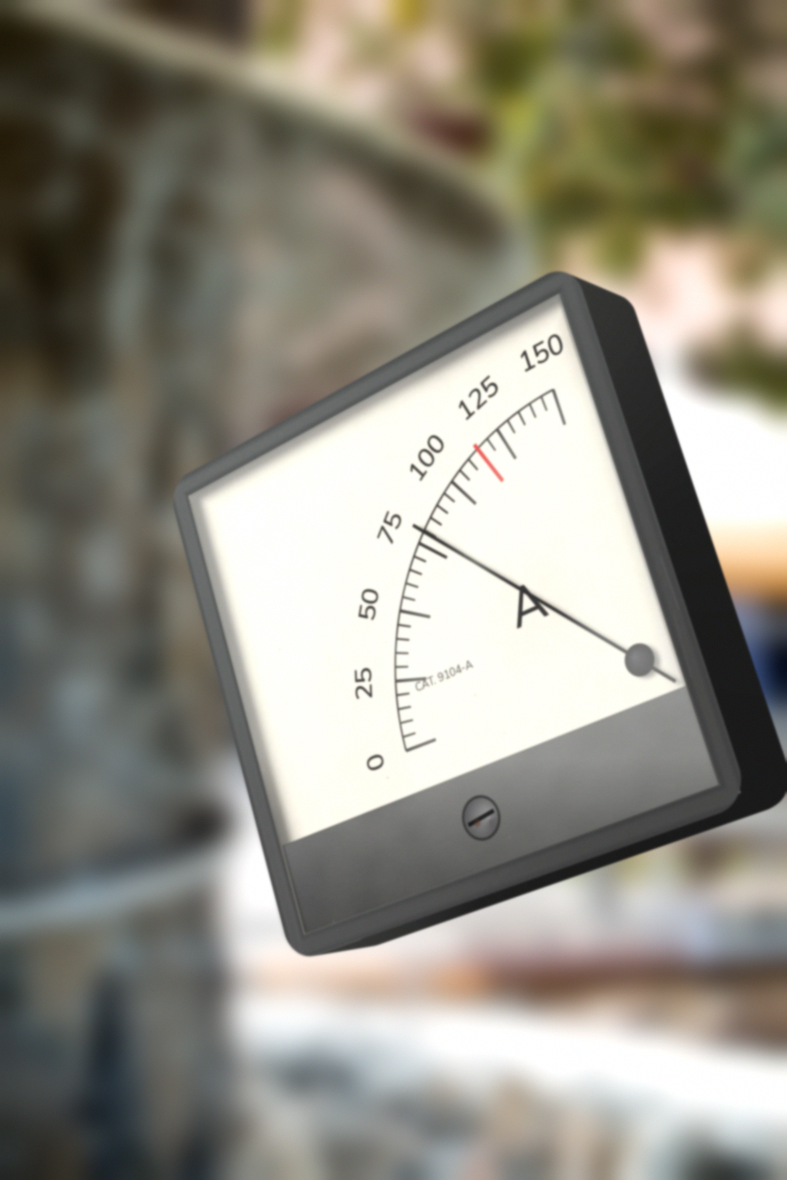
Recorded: 80
